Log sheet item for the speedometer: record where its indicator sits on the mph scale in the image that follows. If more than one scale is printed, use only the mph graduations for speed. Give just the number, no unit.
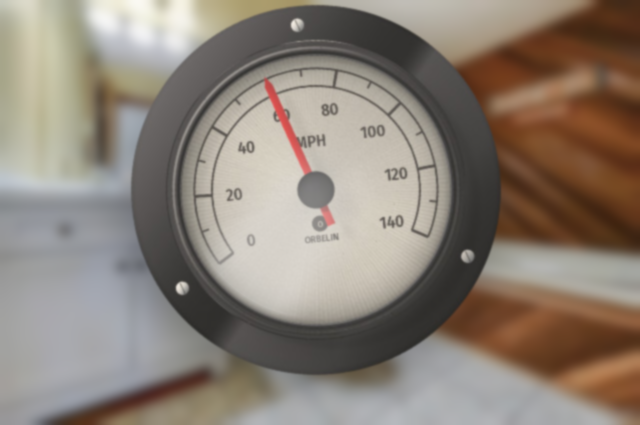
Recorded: 60
